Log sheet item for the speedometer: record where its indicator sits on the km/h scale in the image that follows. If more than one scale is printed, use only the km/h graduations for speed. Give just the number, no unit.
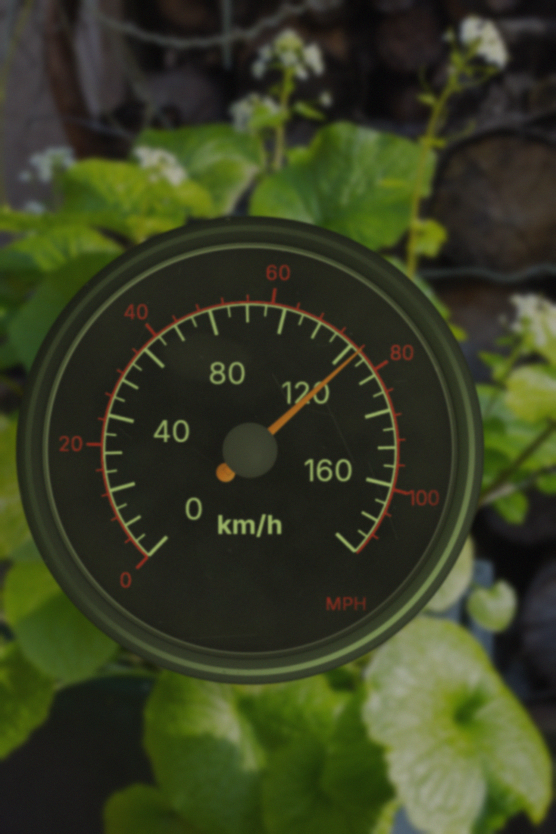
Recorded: 122.5
